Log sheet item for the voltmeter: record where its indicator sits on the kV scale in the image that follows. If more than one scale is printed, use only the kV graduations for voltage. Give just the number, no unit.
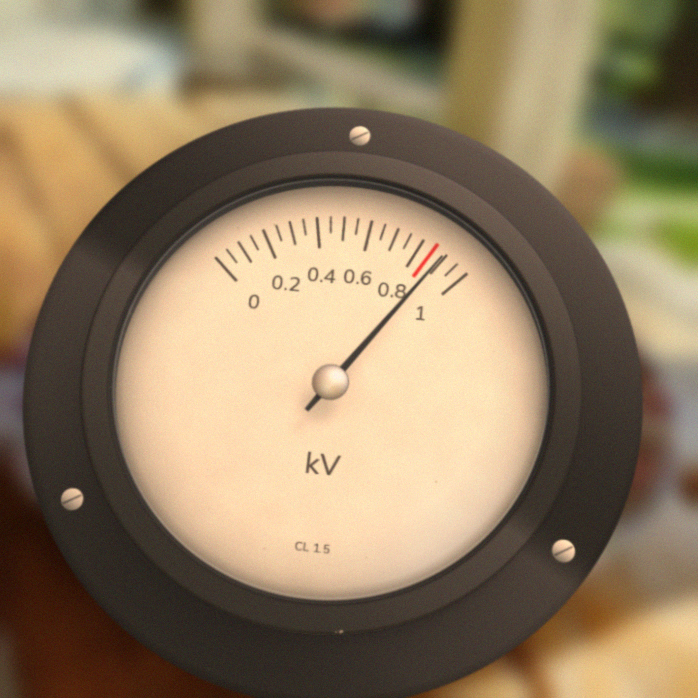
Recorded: 0.9
